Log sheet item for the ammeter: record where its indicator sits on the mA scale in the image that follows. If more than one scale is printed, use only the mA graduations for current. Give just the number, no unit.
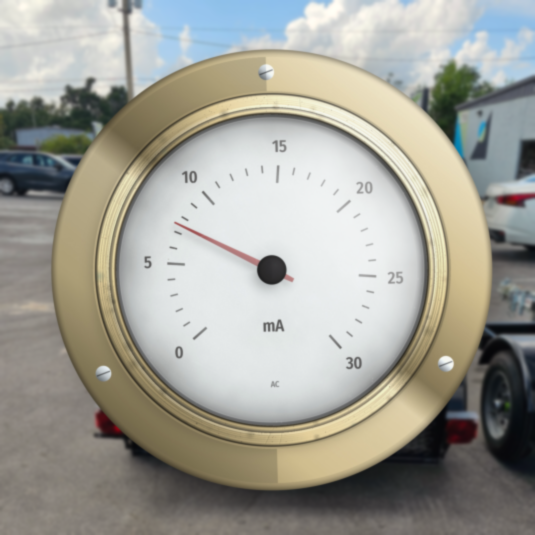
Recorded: 7.5
